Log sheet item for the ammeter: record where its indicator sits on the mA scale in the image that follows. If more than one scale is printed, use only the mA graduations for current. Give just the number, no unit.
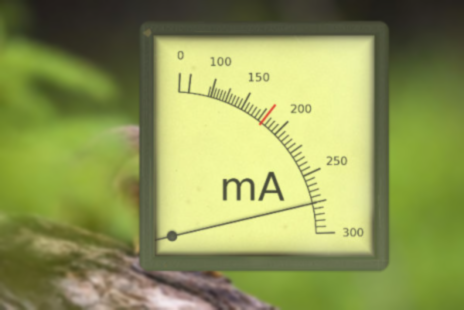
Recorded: 275
